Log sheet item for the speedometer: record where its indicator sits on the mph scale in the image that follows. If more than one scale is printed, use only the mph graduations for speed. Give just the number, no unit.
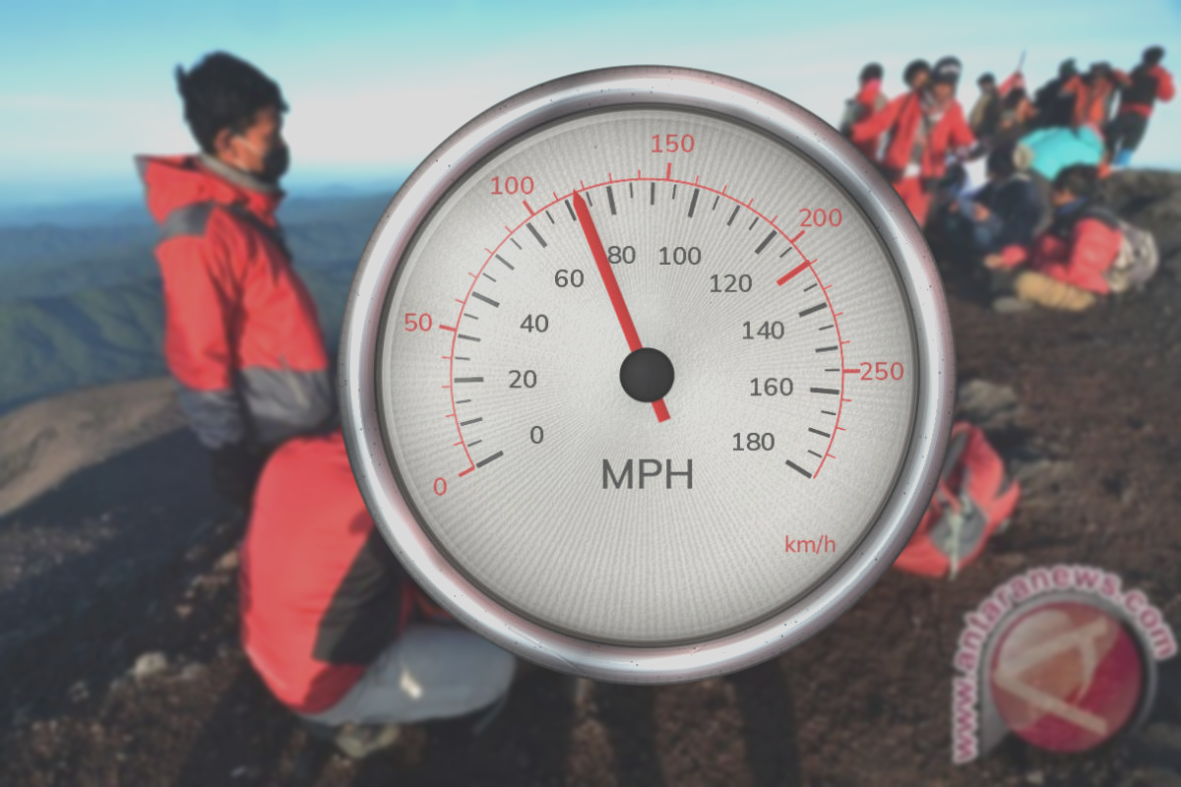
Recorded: 72.5
